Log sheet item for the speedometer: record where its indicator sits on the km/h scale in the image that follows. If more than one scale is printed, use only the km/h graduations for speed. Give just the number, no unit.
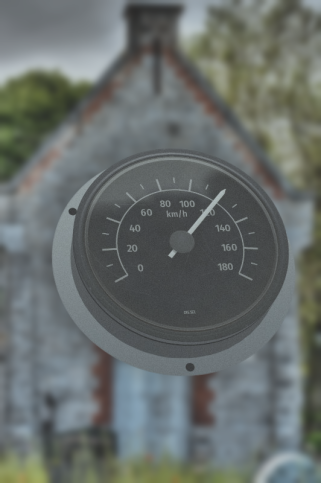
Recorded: 120
